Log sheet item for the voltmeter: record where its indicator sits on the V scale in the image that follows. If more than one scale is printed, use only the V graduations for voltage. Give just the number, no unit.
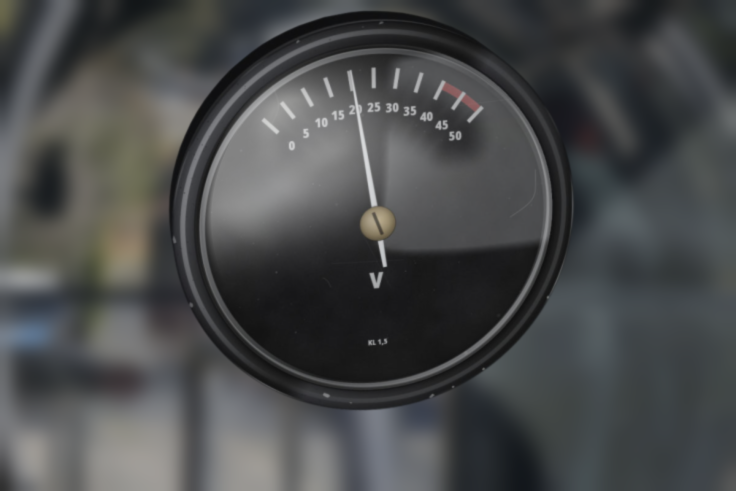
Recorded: 20
